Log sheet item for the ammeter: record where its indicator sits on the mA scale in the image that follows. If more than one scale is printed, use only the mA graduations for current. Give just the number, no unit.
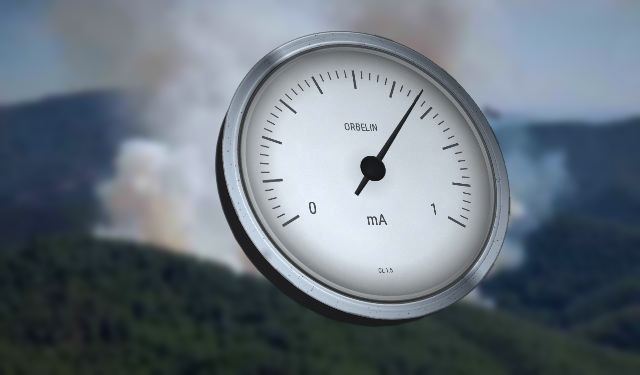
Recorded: 0.66
